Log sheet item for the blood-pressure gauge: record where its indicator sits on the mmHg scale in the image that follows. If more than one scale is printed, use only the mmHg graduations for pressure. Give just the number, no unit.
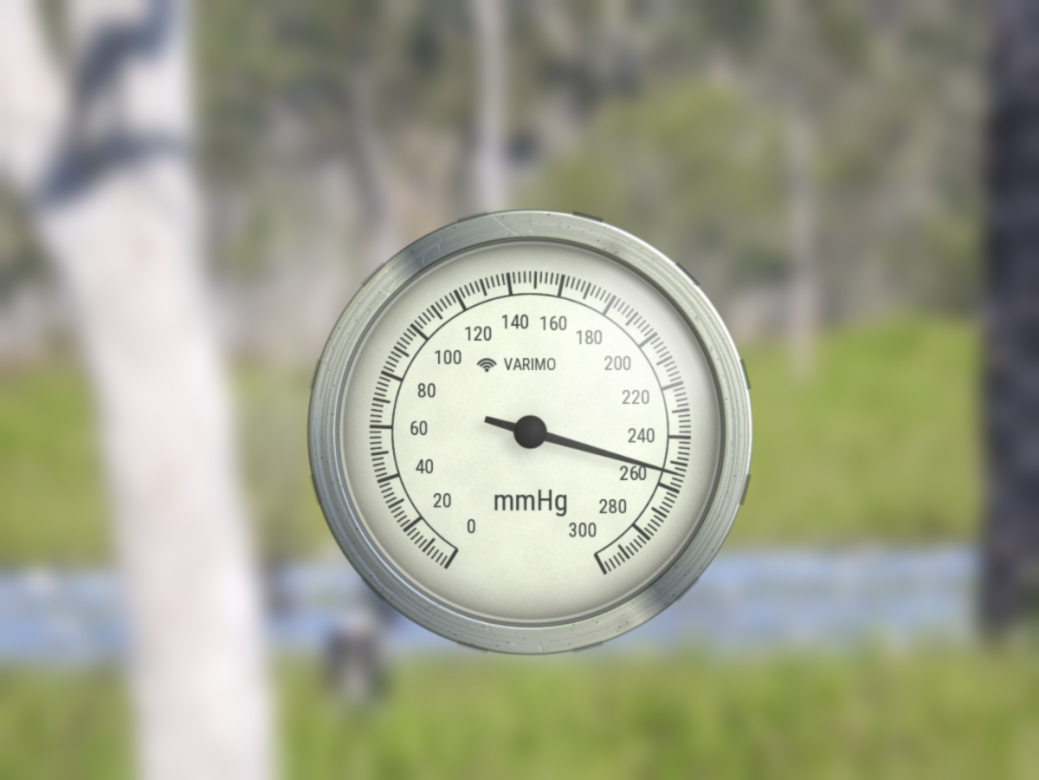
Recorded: 254
